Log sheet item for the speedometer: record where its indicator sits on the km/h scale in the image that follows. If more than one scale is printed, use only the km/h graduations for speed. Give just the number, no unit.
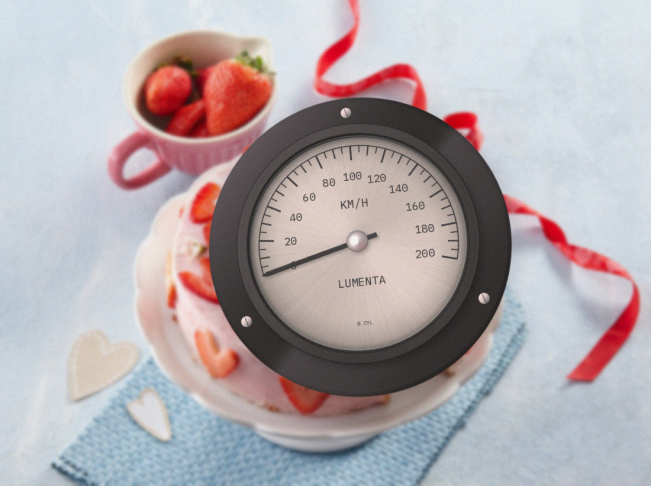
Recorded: 0
